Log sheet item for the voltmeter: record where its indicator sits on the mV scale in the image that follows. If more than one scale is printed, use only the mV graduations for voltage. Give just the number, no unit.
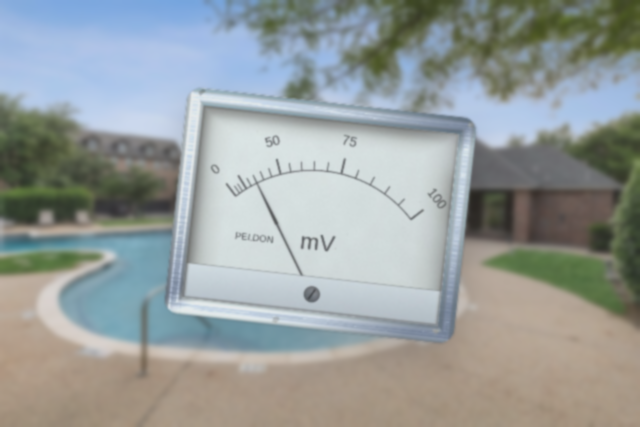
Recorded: 35
